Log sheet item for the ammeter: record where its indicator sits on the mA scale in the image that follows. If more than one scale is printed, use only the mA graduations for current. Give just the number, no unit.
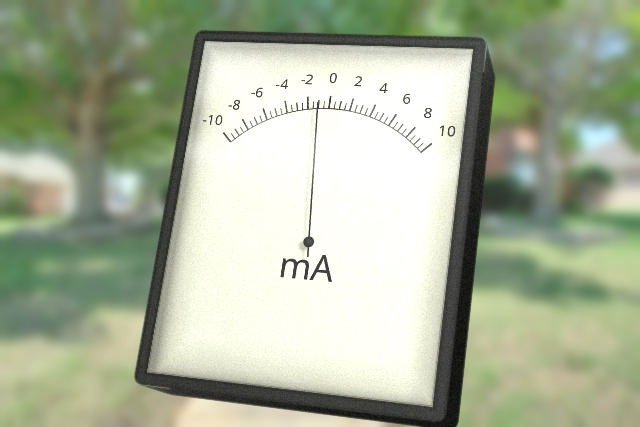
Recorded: -1
